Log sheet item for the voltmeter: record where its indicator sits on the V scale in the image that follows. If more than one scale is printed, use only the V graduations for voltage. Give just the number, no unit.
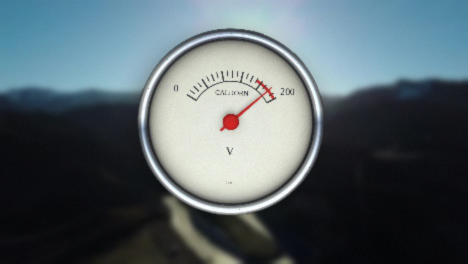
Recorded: 180
